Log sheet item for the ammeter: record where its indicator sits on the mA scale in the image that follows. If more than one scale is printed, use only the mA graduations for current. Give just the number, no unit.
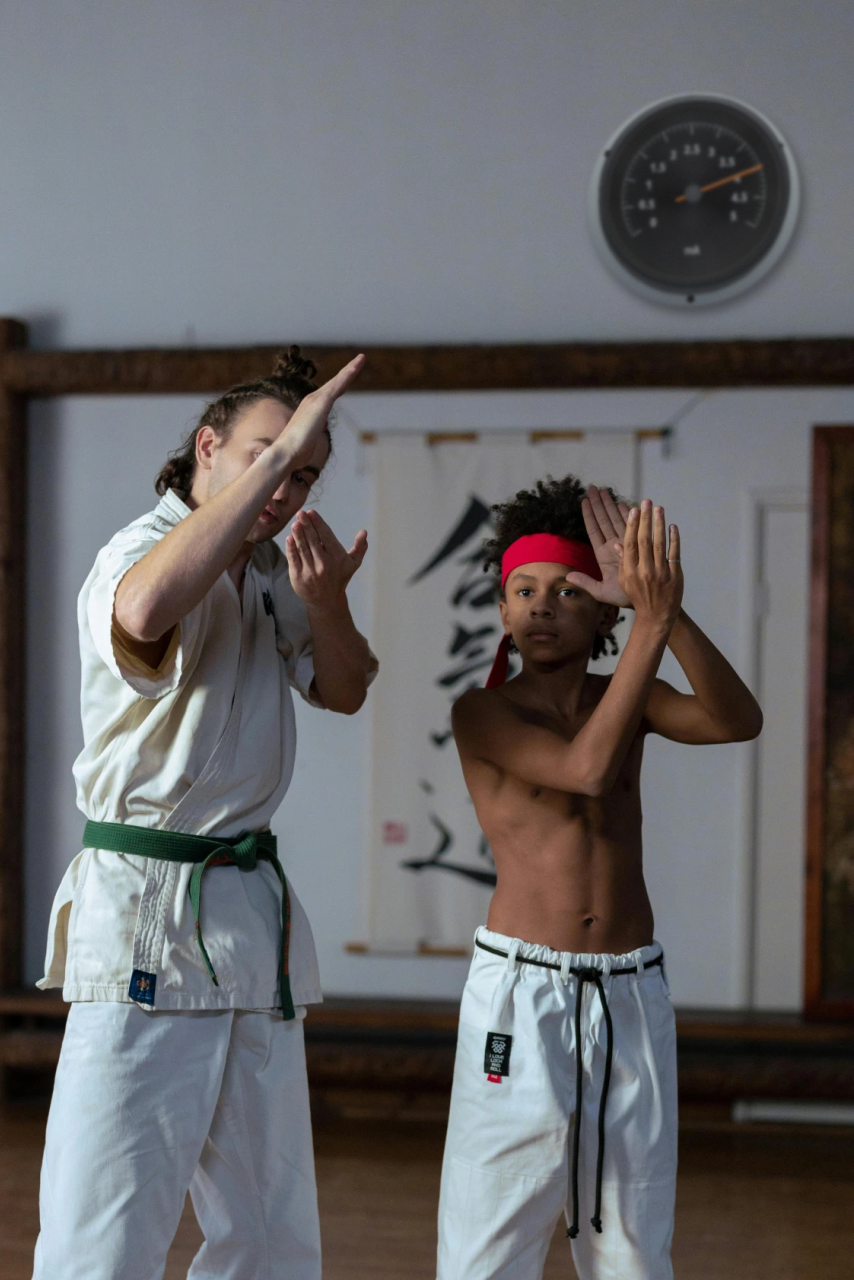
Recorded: 4
